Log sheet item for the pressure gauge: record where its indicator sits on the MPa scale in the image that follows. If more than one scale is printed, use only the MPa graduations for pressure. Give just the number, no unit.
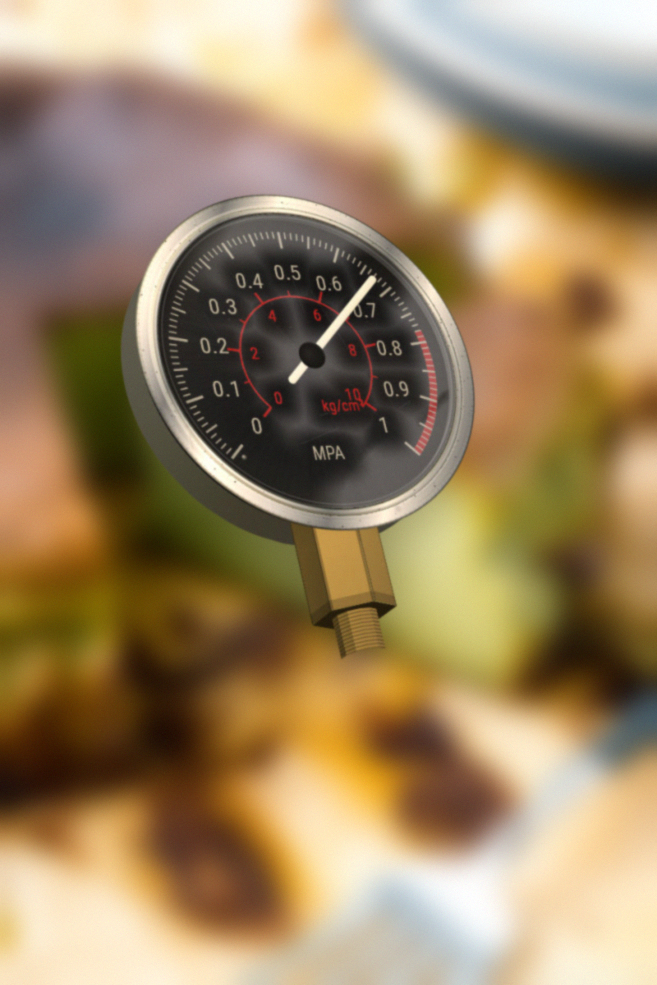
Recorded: 0.67
